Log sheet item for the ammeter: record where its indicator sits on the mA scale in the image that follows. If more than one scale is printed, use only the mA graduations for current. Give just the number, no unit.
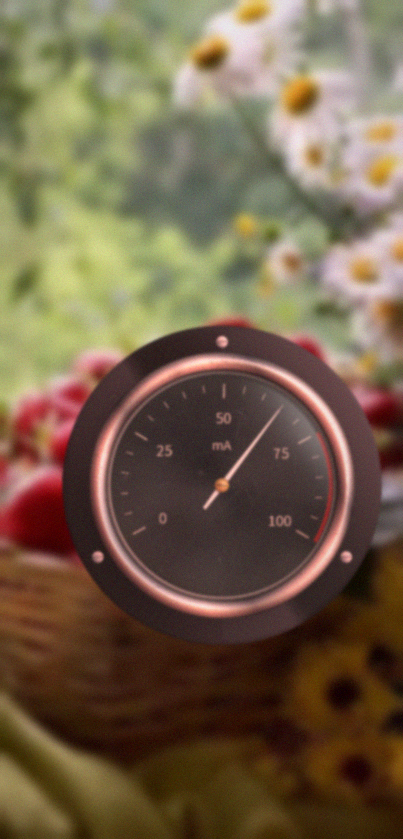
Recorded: 65
